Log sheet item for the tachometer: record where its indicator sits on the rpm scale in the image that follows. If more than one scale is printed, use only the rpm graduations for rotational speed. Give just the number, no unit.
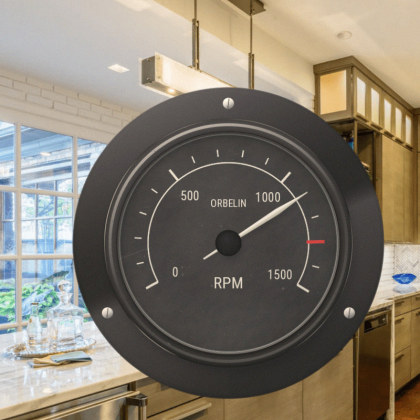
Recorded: 1100
